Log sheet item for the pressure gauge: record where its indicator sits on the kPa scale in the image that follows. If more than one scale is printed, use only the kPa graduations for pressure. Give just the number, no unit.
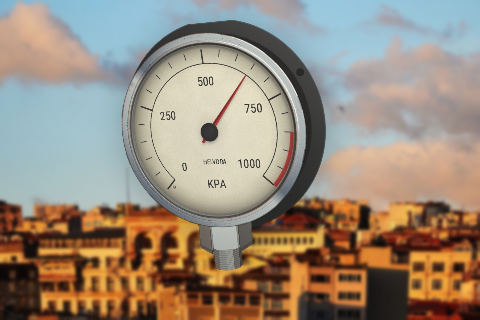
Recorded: 650
